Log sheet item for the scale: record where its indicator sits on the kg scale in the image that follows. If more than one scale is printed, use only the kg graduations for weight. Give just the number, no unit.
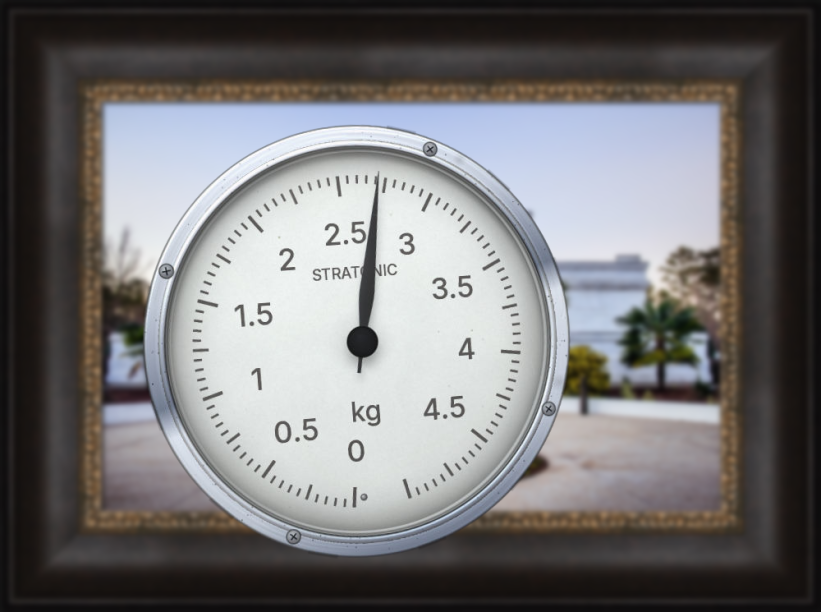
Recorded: 2.7
